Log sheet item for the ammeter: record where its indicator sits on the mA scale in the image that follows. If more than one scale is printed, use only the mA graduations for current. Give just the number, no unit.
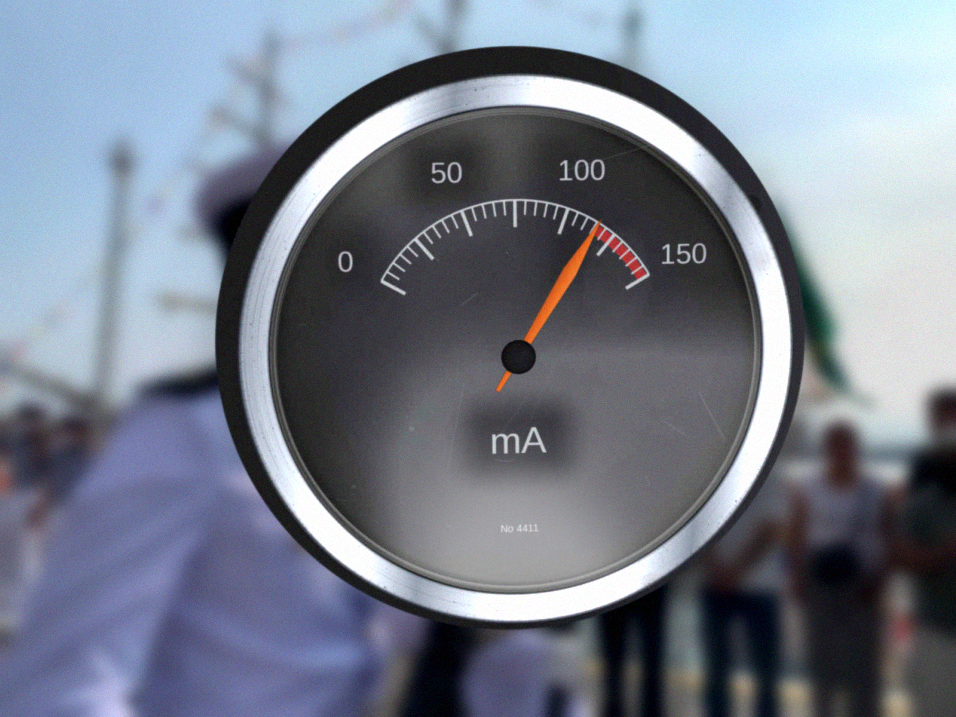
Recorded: 115
